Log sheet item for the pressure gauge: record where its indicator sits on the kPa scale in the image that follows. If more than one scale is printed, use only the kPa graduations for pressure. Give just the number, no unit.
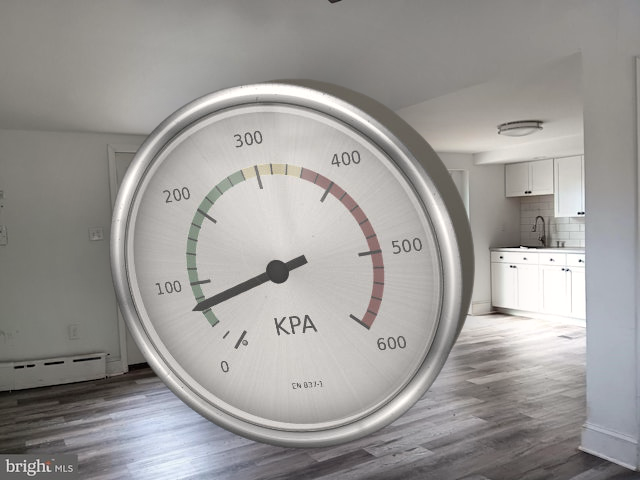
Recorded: 70
